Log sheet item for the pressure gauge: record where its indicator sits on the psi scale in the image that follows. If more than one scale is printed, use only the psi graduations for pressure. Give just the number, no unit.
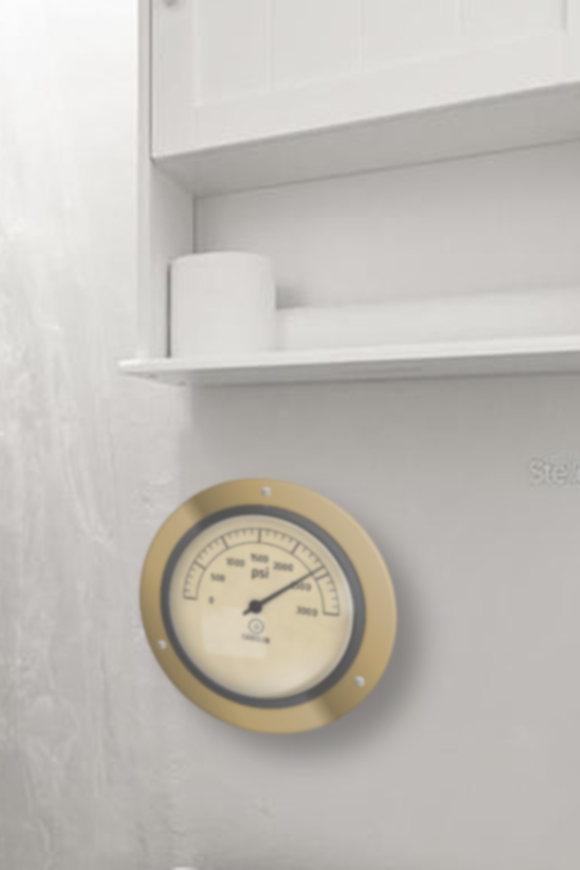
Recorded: 2400
